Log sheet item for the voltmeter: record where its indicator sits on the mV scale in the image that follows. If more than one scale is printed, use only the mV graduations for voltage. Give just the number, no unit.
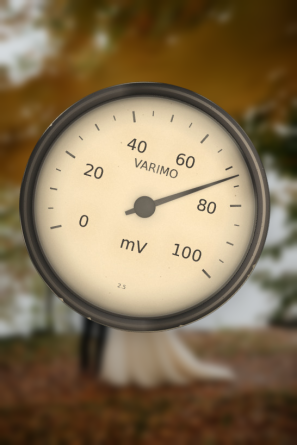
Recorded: 72.5
